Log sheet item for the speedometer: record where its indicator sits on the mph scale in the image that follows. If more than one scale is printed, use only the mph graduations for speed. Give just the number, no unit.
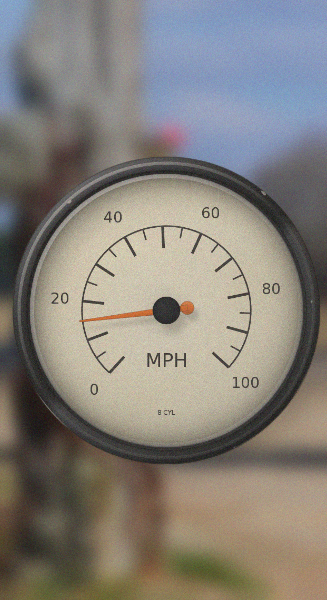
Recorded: 15
